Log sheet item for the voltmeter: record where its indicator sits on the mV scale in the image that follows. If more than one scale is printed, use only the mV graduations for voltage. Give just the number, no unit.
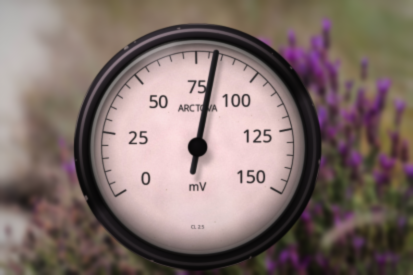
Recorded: 82.5
